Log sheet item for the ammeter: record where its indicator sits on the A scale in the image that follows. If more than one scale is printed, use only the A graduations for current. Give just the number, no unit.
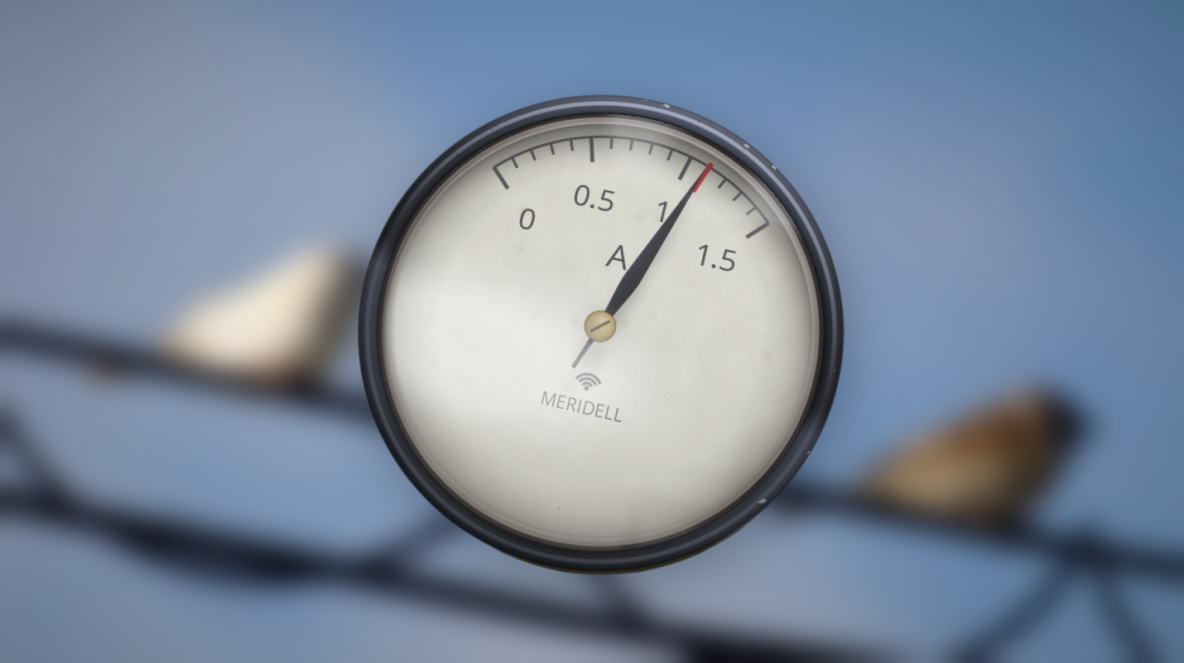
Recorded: 1.1
